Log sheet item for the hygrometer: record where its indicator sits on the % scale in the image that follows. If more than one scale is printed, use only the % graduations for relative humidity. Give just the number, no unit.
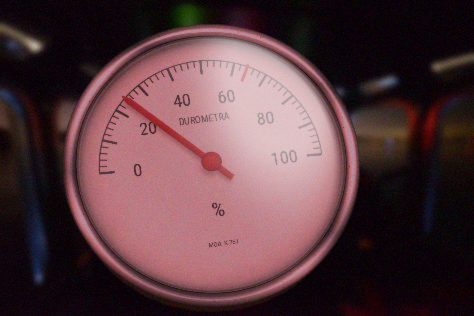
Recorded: 24
